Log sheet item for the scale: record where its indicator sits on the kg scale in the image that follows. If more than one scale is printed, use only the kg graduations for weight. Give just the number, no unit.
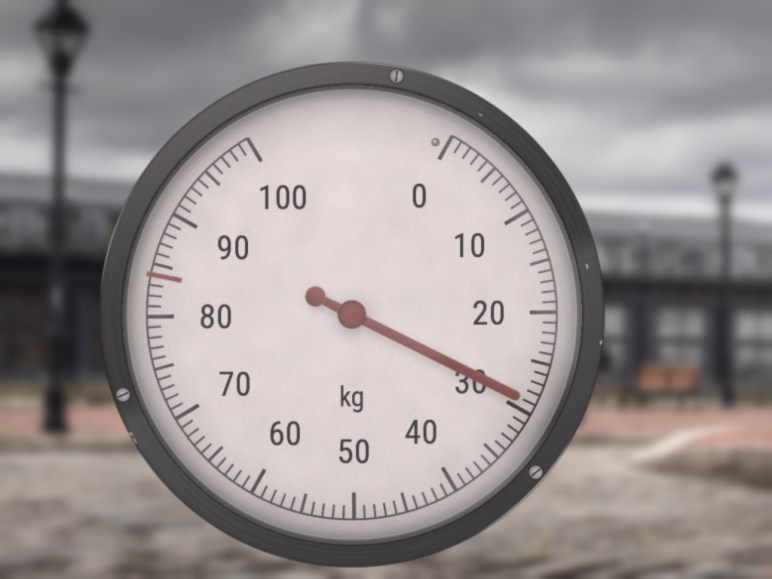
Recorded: 29
